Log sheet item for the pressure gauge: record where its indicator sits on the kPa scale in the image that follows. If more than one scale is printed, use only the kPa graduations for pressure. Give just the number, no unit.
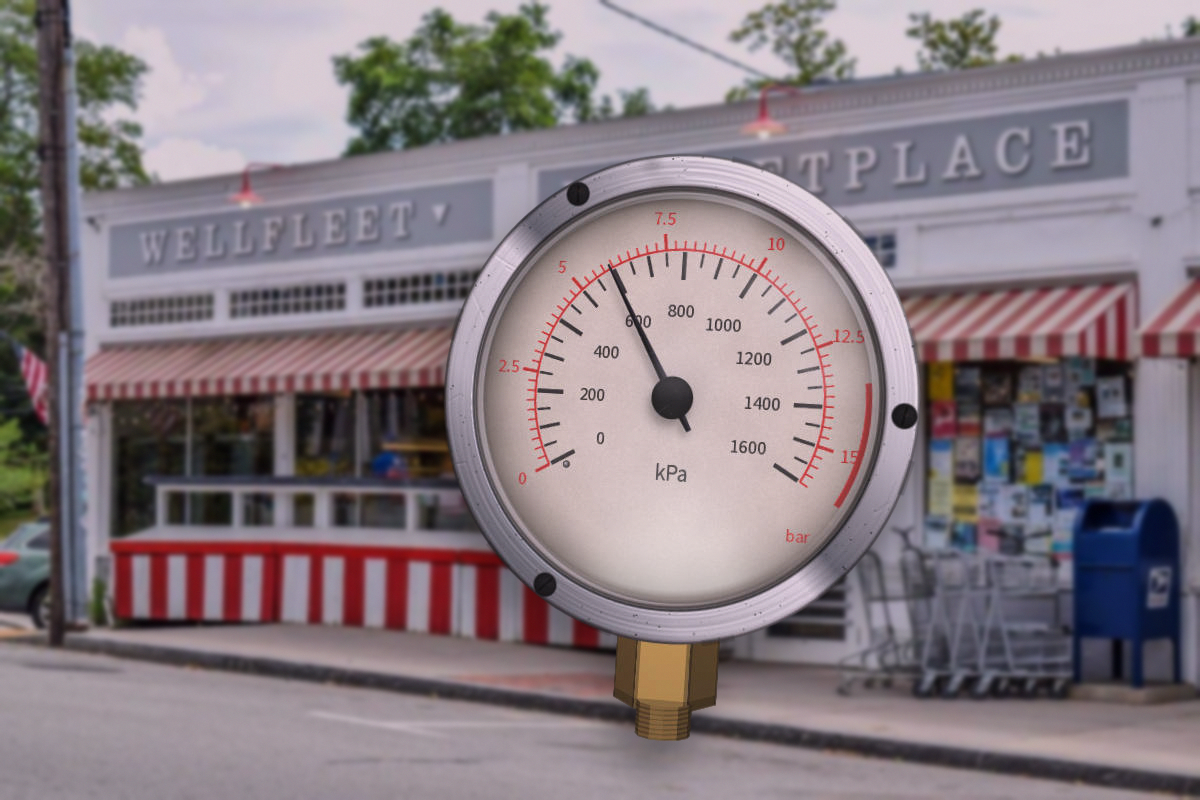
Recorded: 600
